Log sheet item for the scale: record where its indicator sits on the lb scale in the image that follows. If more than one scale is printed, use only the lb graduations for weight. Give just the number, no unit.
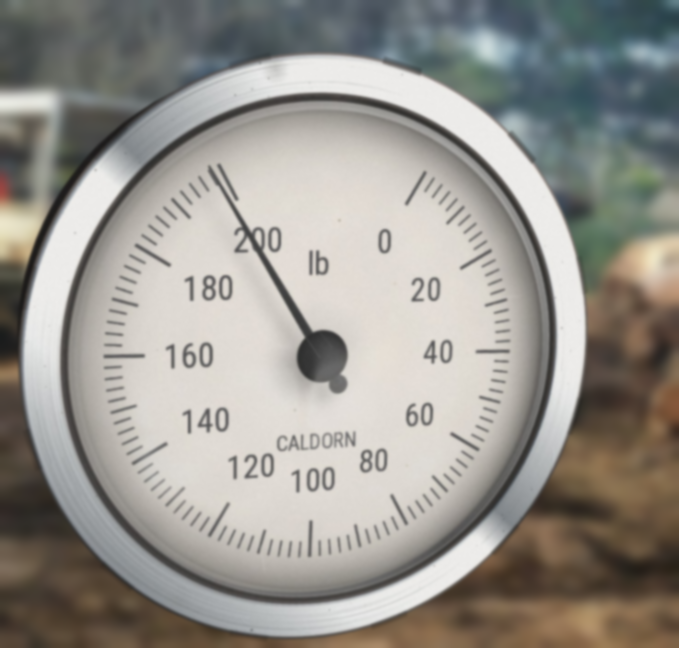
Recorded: 198
